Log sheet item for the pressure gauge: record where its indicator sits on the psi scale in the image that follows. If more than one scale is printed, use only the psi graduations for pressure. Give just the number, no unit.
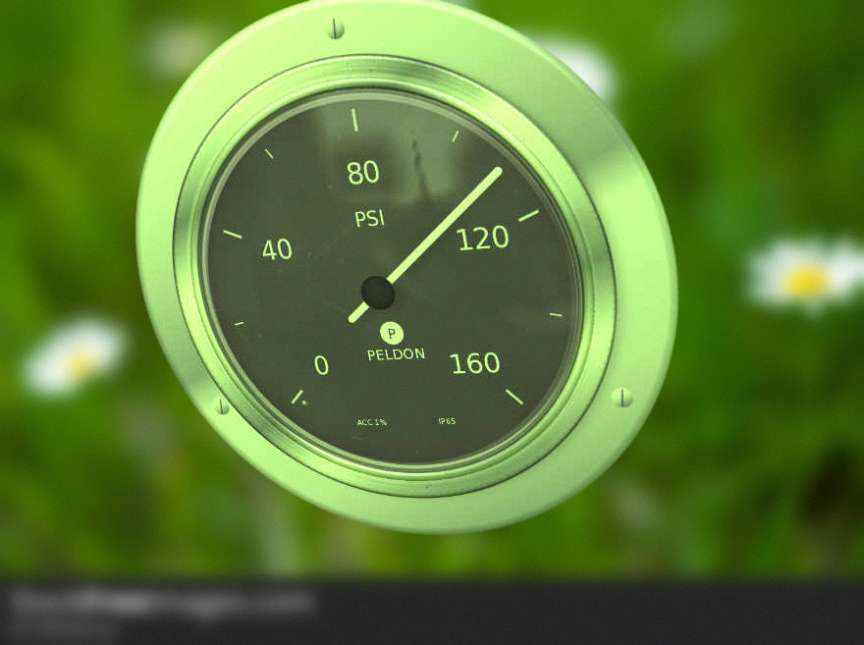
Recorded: 110
